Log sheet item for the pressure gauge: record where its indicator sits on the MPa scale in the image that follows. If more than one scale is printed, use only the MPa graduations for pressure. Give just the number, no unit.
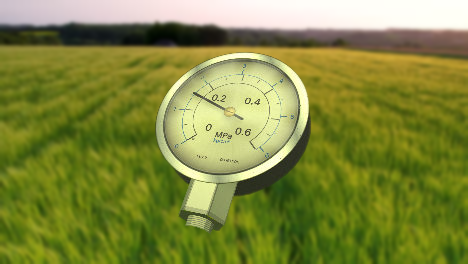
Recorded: 0.15
